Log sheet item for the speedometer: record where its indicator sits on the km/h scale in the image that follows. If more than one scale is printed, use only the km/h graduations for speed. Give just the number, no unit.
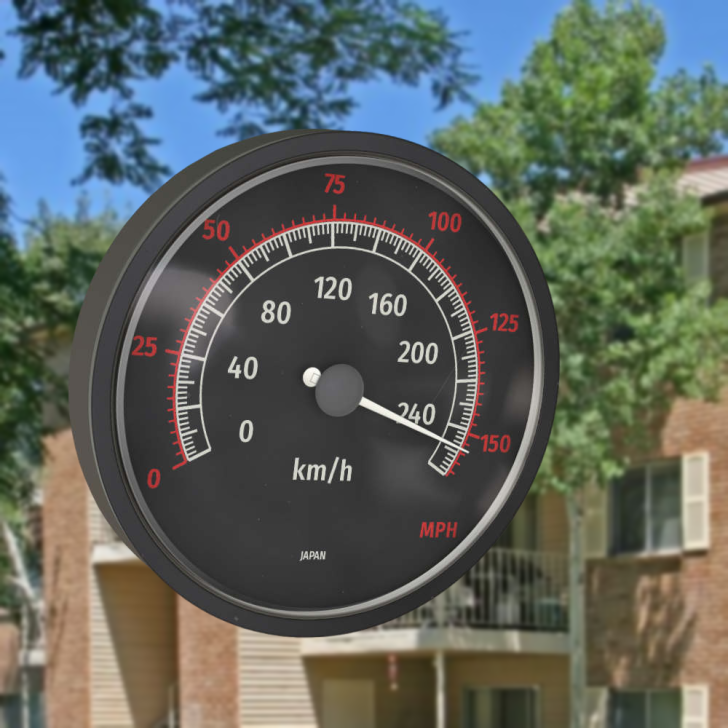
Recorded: 248
